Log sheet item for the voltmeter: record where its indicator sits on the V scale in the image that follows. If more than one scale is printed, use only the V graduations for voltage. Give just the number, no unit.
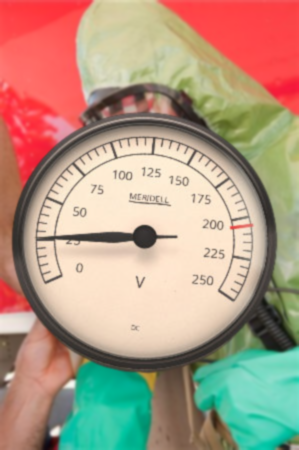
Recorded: 25
